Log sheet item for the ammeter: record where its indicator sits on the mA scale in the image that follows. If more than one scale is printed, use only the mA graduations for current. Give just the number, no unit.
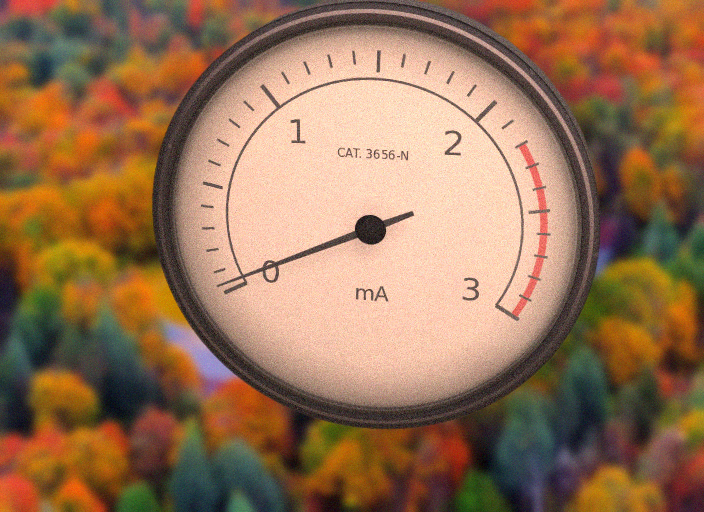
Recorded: 0.05
